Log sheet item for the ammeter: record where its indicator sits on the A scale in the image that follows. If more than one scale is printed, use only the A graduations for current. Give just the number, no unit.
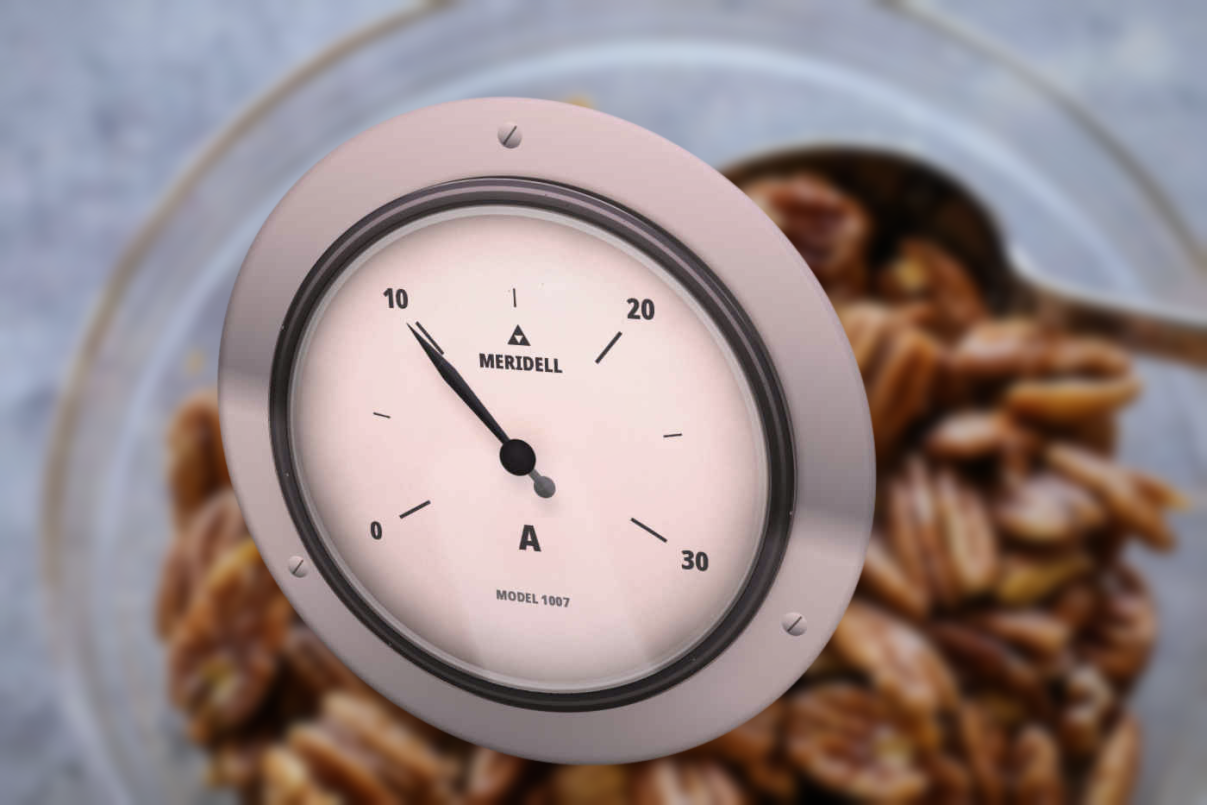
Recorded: 10
